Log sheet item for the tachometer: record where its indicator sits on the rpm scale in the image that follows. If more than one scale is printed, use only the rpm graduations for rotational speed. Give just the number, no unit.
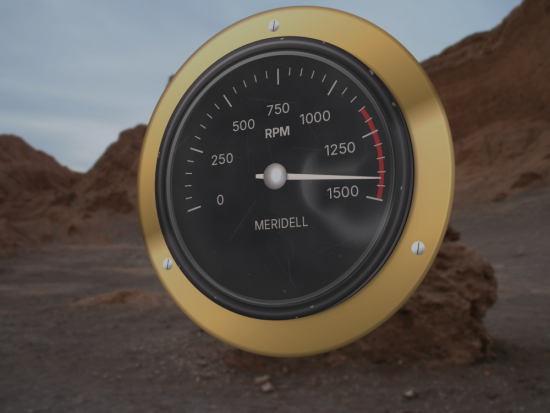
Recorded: 1425
